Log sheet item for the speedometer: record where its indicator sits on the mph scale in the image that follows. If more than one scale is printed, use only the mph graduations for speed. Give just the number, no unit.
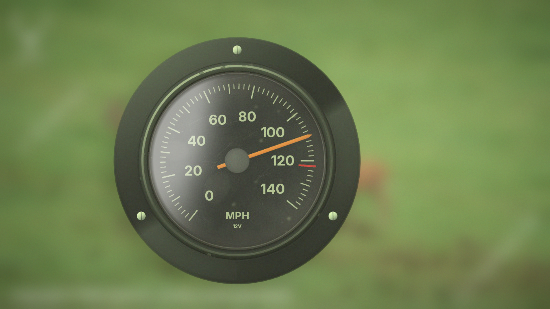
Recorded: 110
